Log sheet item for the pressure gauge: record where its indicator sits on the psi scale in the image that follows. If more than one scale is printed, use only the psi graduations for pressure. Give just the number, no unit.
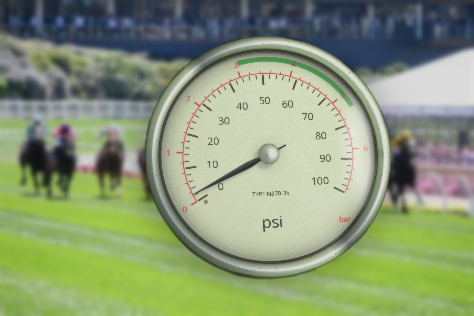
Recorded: 2
